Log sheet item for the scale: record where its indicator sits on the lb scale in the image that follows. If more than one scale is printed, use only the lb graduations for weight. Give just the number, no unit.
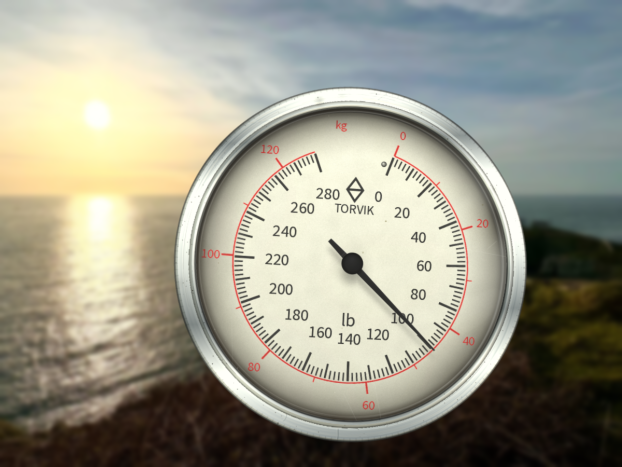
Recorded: 100
